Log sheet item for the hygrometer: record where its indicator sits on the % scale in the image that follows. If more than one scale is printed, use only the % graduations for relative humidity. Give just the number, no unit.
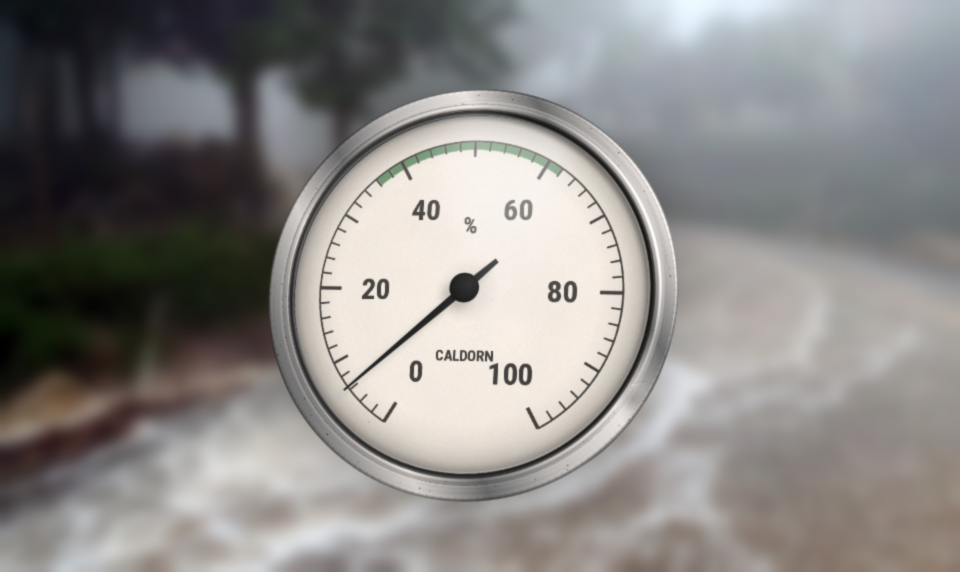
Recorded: 6
